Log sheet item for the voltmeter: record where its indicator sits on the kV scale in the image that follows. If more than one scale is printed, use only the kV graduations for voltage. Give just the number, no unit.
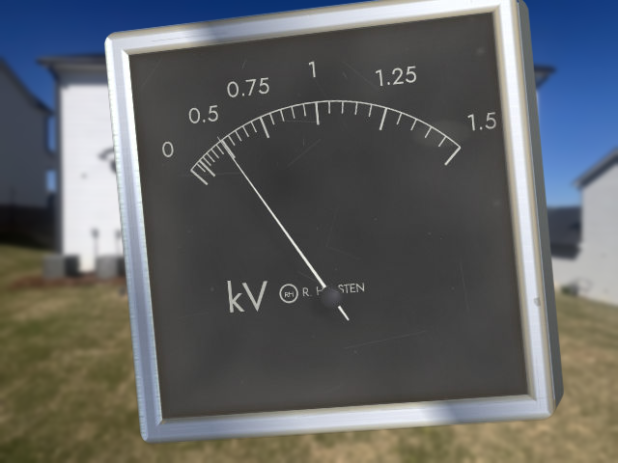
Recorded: 0.5
